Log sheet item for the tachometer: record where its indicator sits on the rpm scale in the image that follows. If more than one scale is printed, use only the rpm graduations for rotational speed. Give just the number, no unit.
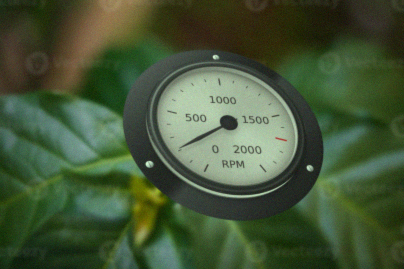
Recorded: 200
